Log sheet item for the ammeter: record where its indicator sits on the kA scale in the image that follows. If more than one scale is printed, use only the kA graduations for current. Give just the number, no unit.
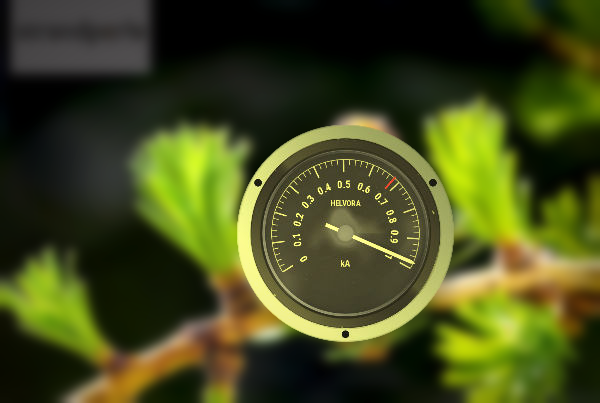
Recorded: 0.98
